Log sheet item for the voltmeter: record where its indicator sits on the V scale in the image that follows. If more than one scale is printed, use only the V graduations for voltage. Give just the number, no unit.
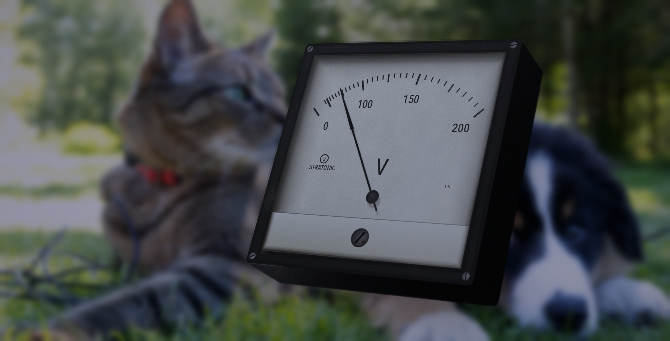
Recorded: 75
